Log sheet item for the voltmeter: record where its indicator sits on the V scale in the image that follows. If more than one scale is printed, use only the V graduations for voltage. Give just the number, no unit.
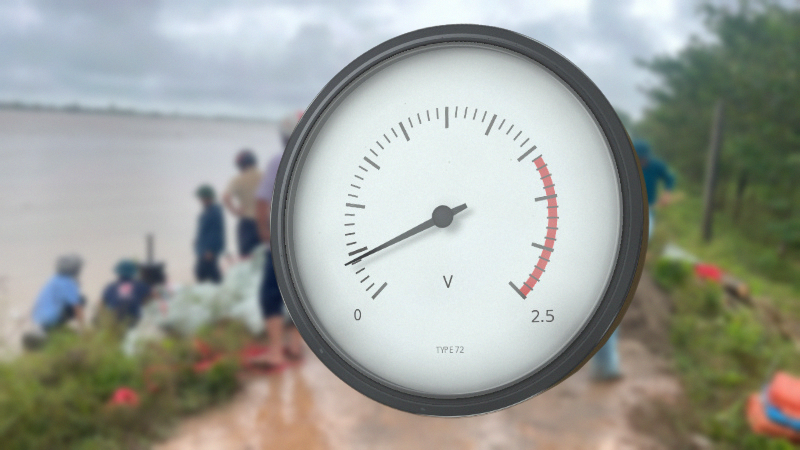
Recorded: 0.2
